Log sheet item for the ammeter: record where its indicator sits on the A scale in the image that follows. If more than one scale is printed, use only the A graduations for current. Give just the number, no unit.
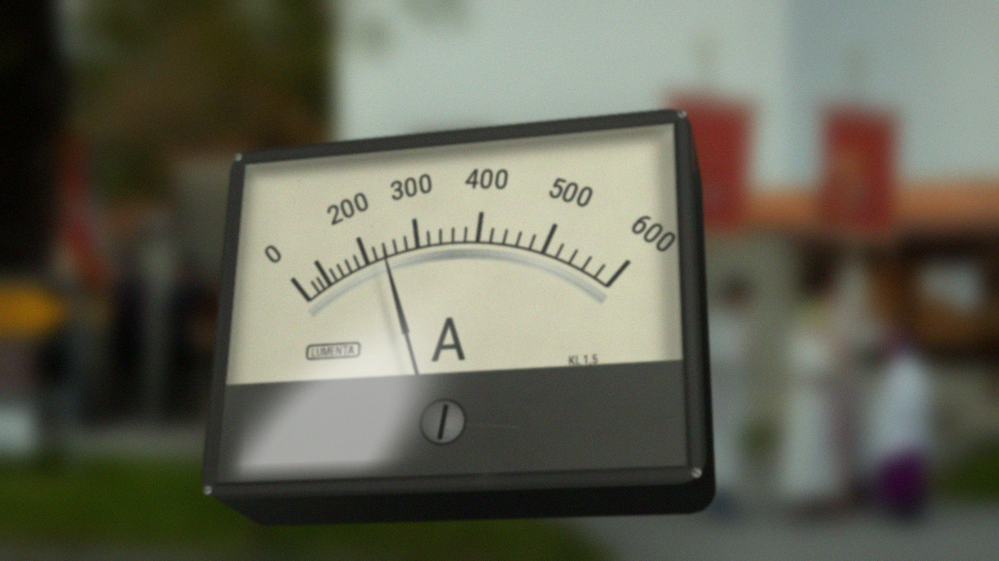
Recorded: 240
